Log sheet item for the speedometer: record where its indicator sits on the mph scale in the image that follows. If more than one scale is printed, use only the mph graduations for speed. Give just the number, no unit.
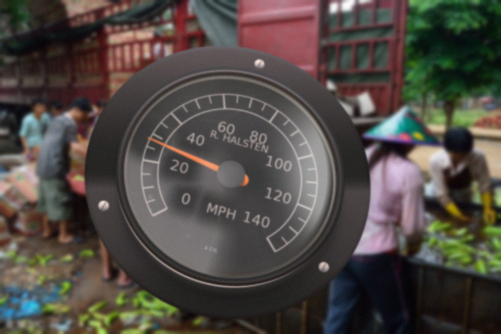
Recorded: 27.5
